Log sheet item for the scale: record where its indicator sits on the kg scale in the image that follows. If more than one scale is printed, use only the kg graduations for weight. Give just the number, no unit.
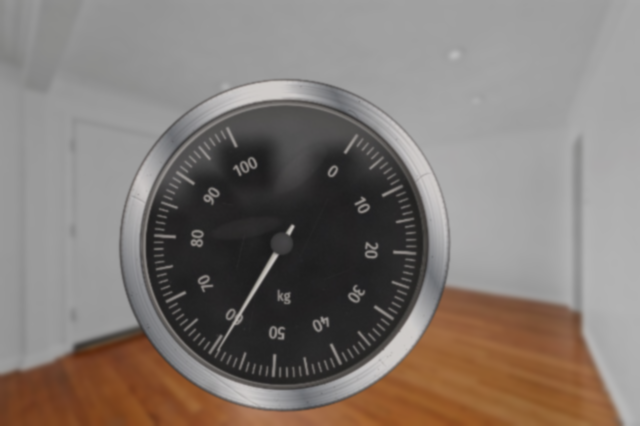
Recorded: 59
